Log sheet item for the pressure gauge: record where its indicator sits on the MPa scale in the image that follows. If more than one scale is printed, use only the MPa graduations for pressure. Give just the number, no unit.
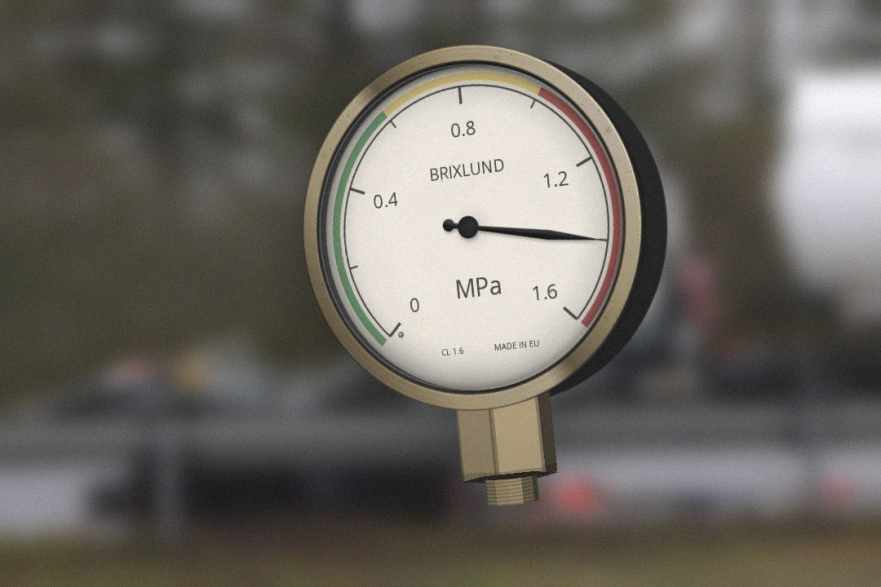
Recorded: 1.4
